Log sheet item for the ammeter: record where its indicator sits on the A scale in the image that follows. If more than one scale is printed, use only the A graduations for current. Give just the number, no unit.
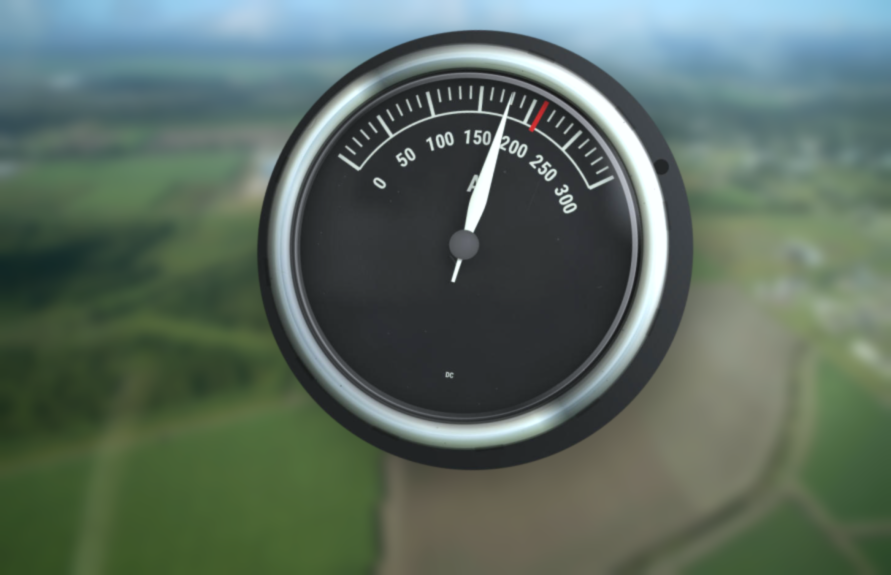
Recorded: 180
